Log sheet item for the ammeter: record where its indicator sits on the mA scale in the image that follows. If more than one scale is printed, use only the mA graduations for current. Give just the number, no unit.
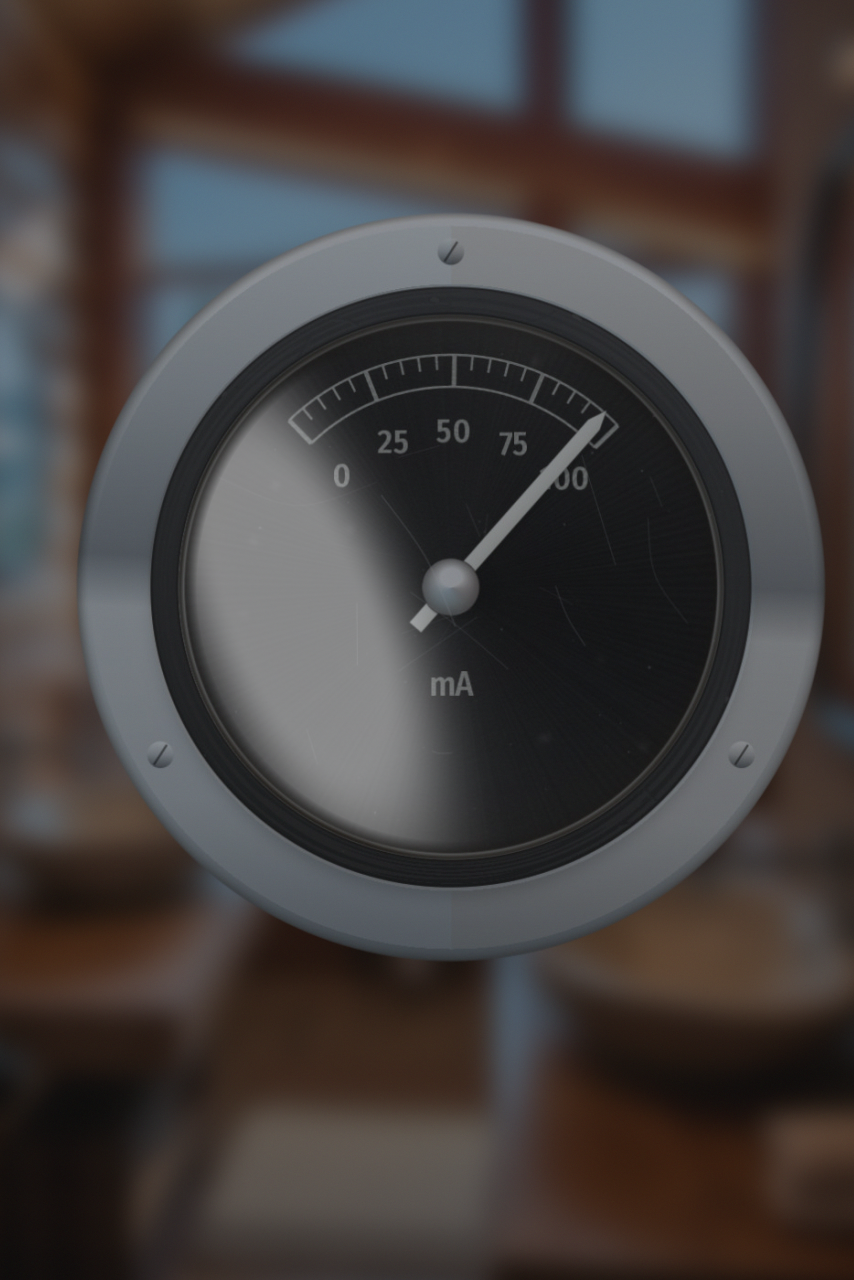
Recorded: 95
